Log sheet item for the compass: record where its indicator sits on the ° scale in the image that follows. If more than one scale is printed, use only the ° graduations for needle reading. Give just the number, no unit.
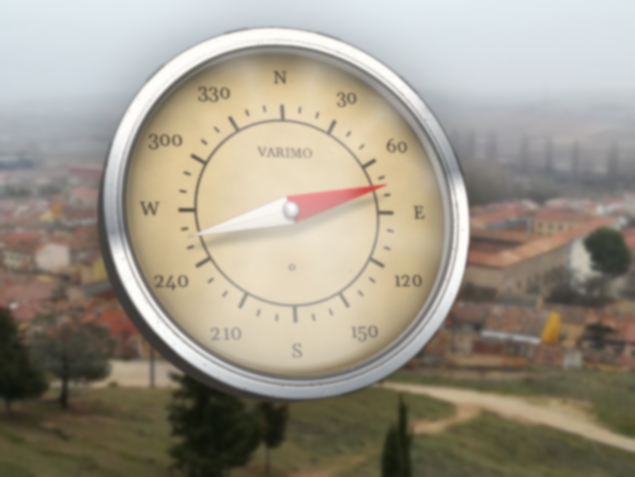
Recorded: 75
